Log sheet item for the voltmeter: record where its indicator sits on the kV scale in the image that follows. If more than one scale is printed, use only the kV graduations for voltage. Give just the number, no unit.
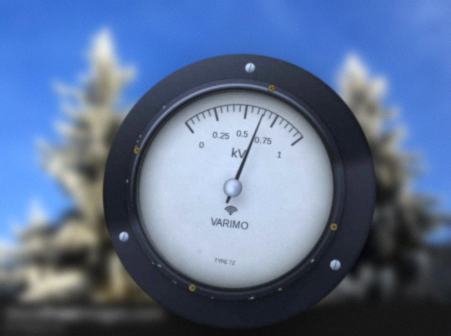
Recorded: 0.65
